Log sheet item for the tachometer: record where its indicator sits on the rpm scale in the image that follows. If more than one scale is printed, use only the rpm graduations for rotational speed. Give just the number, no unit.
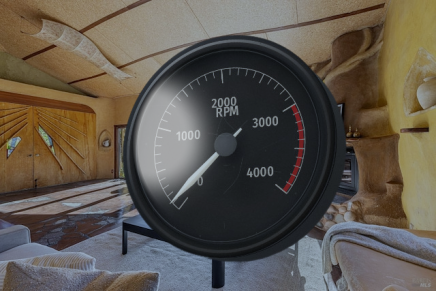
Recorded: 100
